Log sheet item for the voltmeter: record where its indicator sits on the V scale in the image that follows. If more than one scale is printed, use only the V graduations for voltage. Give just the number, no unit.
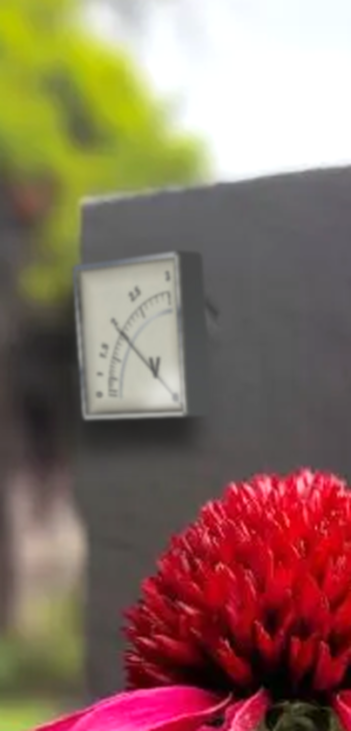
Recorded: 2
